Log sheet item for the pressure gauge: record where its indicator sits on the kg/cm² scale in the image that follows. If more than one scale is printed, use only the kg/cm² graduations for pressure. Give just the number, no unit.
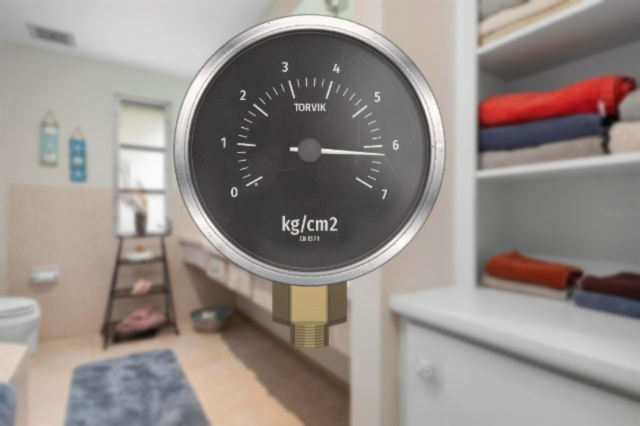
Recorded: 6.2
